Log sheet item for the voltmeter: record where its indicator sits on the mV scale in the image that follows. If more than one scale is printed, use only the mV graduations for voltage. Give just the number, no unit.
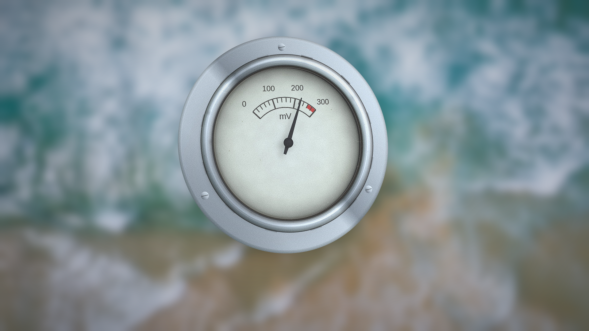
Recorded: 220
